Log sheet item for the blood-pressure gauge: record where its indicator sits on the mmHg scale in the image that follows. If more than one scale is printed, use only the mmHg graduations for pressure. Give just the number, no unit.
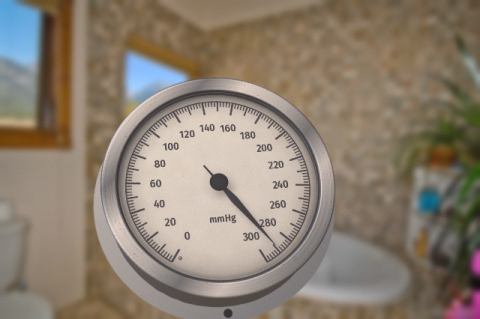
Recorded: 290
